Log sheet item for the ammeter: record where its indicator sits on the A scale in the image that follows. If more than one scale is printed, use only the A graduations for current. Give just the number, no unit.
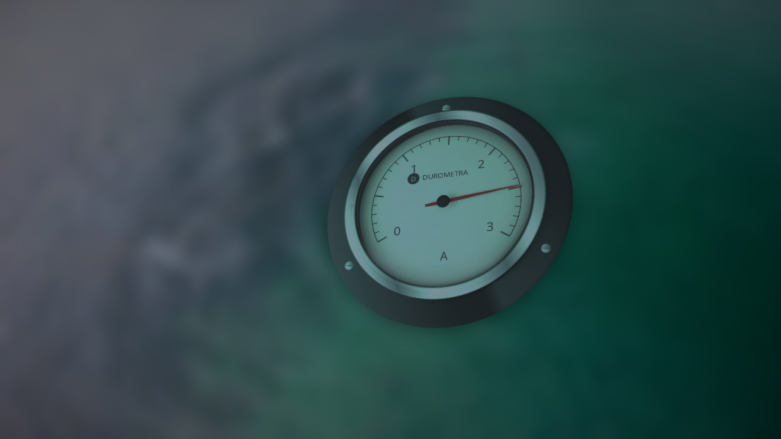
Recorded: 2.5
